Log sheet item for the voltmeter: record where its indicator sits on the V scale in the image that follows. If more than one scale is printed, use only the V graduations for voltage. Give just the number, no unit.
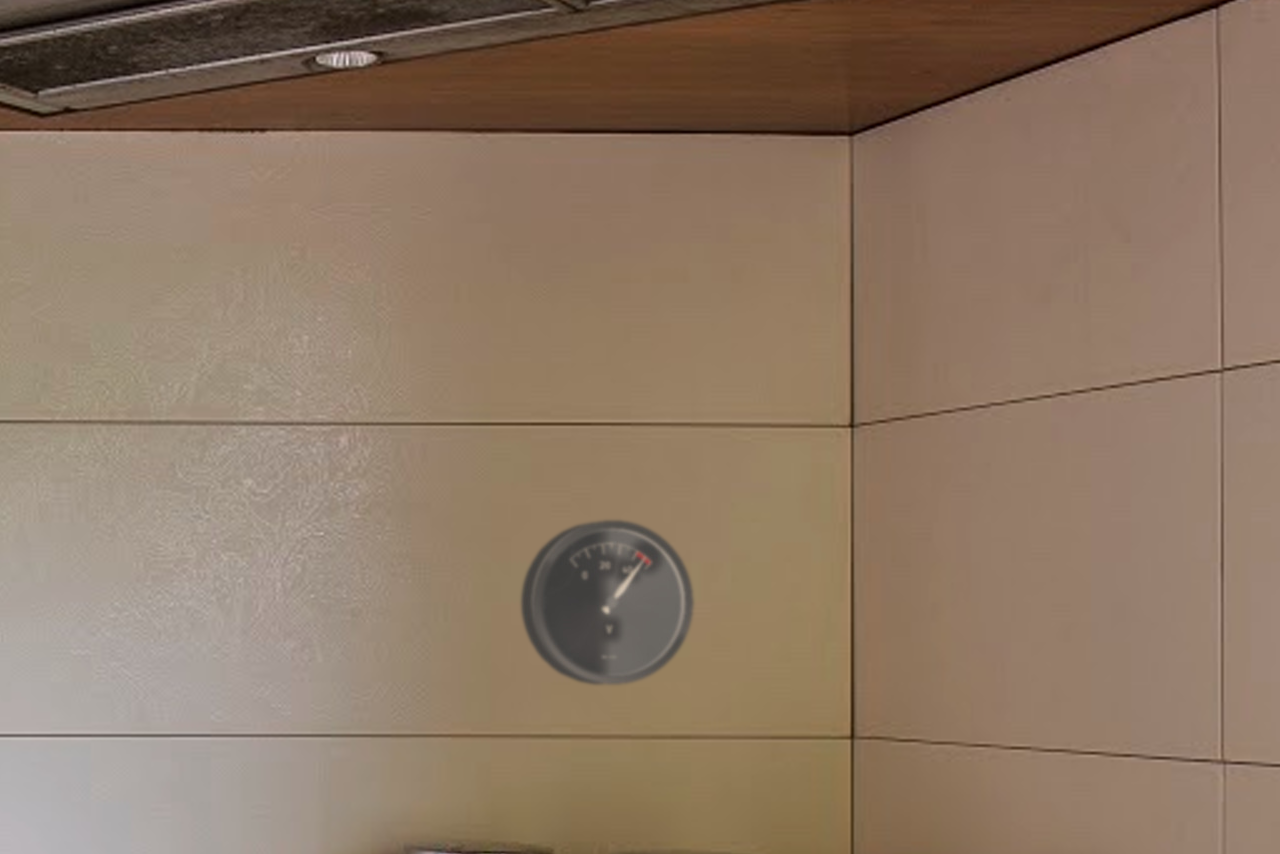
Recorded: 45
